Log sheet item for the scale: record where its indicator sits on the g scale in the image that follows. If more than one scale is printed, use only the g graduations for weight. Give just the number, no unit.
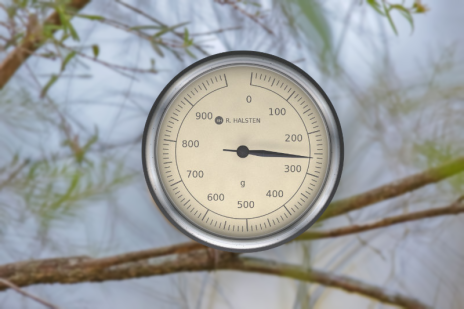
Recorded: 260
